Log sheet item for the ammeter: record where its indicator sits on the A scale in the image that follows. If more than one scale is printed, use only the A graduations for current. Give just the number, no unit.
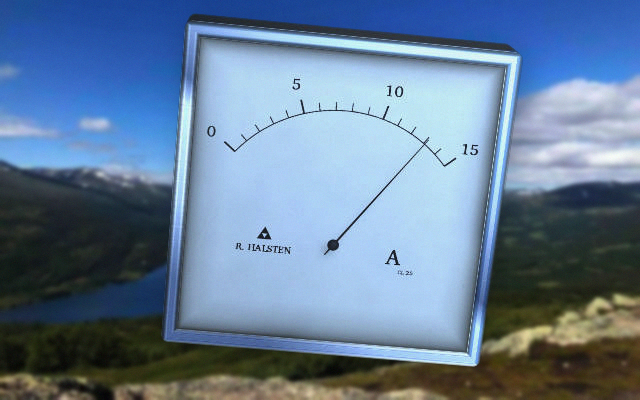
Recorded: 13
